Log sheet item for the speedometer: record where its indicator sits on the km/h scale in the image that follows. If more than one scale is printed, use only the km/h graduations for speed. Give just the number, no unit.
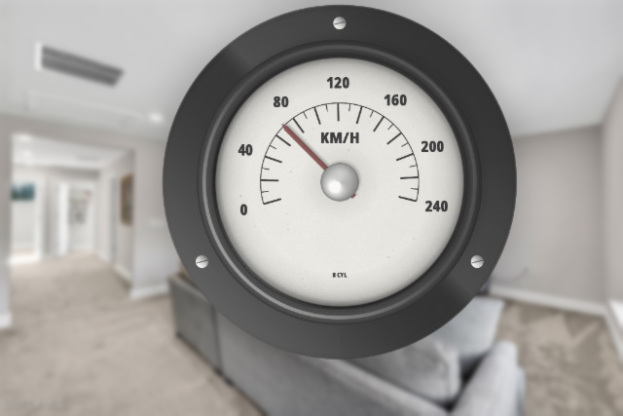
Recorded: 70
